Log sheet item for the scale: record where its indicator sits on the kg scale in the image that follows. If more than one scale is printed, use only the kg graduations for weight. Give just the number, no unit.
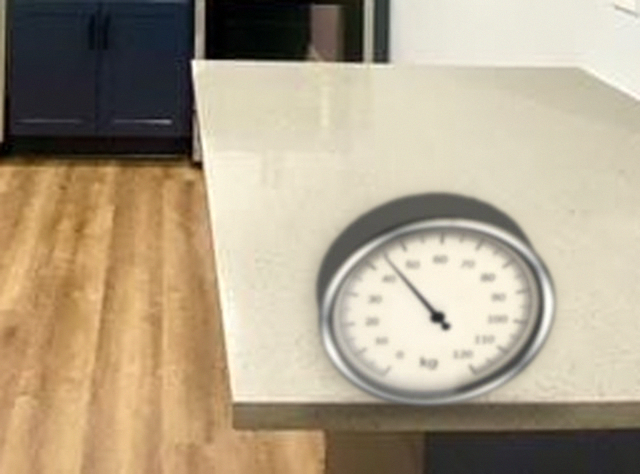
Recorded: 45
